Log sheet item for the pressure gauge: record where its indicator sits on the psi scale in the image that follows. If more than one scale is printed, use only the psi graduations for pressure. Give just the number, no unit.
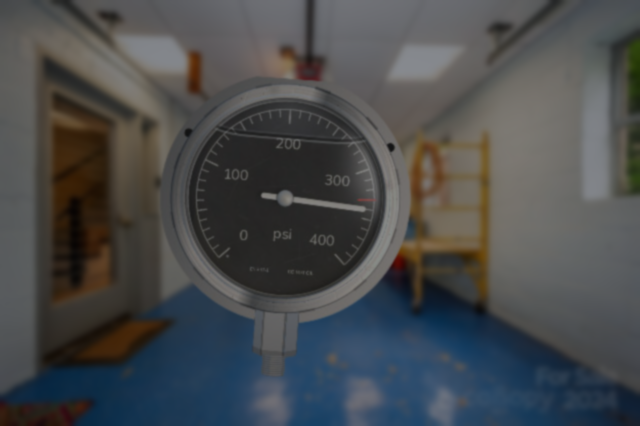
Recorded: 340
